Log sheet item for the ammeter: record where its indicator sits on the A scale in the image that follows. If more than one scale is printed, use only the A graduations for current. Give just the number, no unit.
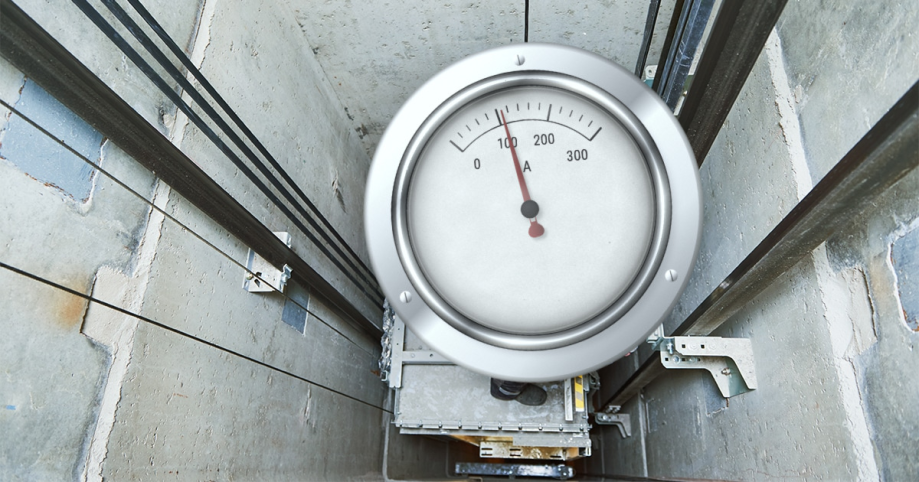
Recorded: 110
